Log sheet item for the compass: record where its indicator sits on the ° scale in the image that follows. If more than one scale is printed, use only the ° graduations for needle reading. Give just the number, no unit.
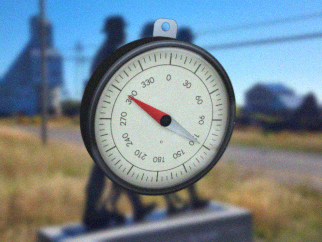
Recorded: 300
